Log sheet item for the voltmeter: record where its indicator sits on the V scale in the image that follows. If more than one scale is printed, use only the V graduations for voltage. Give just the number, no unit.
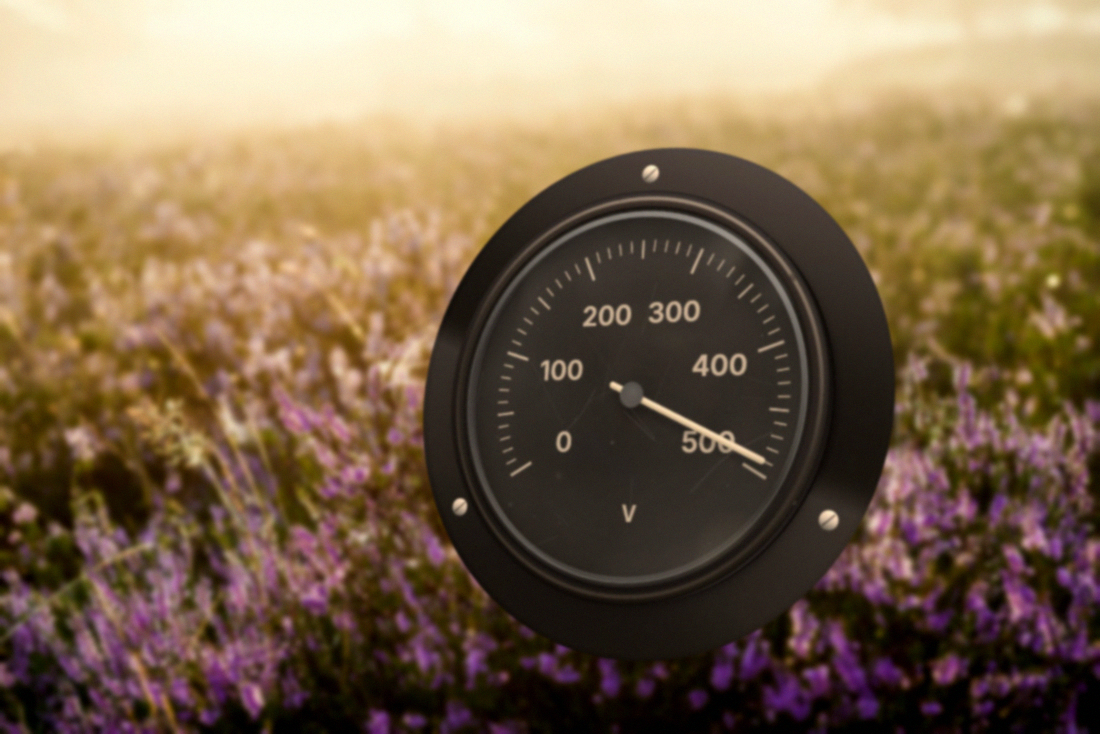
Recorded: 490
